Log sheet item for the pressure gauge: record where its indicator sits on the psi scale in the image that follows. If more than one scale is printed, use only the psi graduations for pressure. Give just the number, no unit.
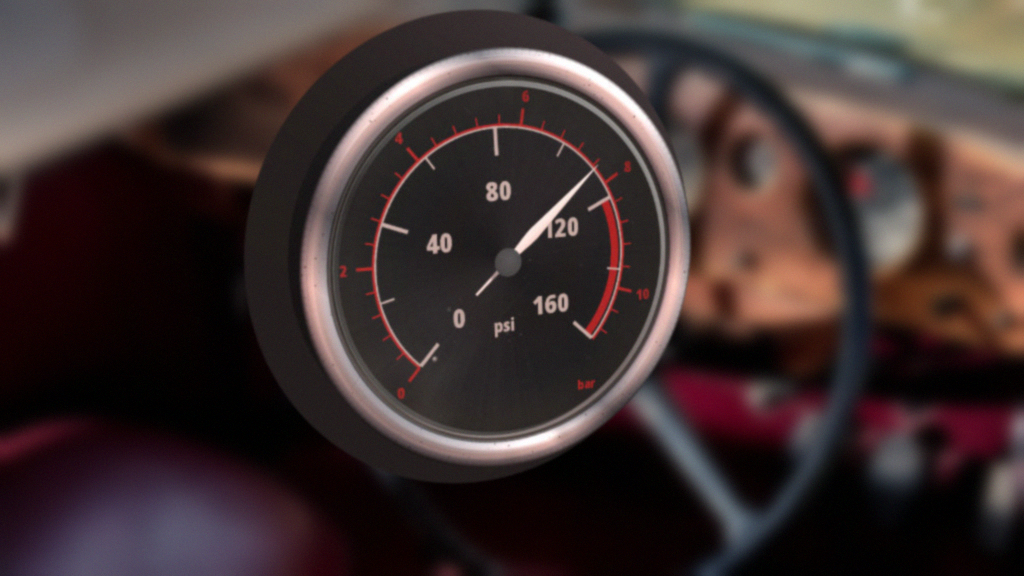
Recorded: 110
